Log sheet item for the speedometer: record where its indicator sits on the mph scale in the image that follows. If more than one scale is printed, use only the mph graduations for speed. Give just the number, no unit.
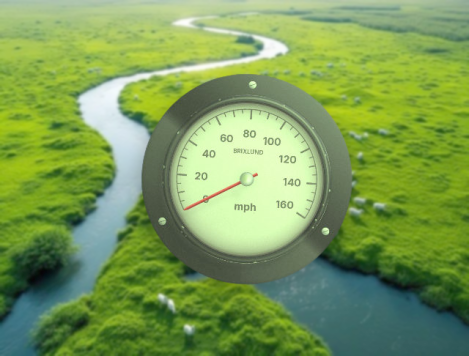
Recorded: 0
